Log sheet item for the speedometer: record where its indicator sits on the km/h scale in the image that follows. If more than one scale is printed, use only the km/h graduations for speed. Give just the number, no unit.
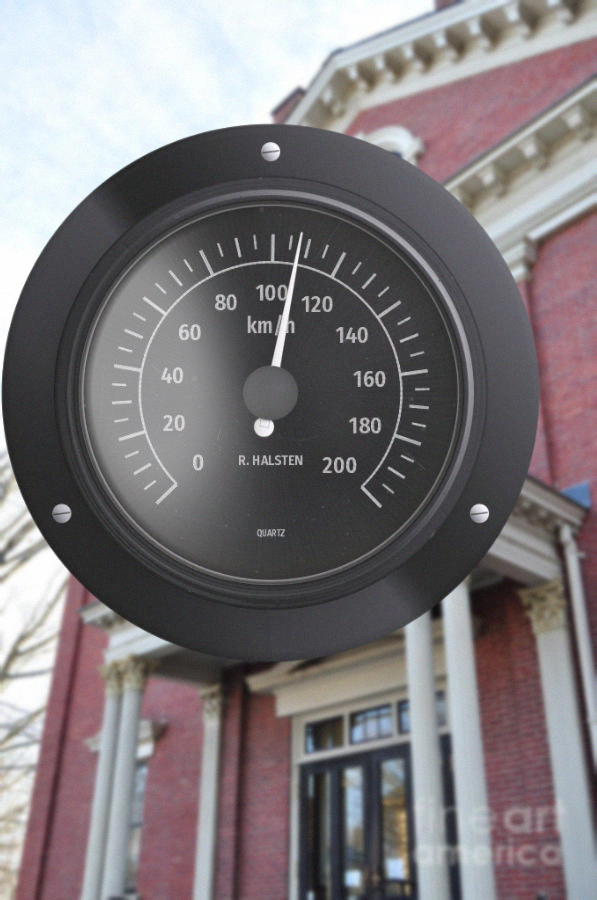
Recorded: 107.5
